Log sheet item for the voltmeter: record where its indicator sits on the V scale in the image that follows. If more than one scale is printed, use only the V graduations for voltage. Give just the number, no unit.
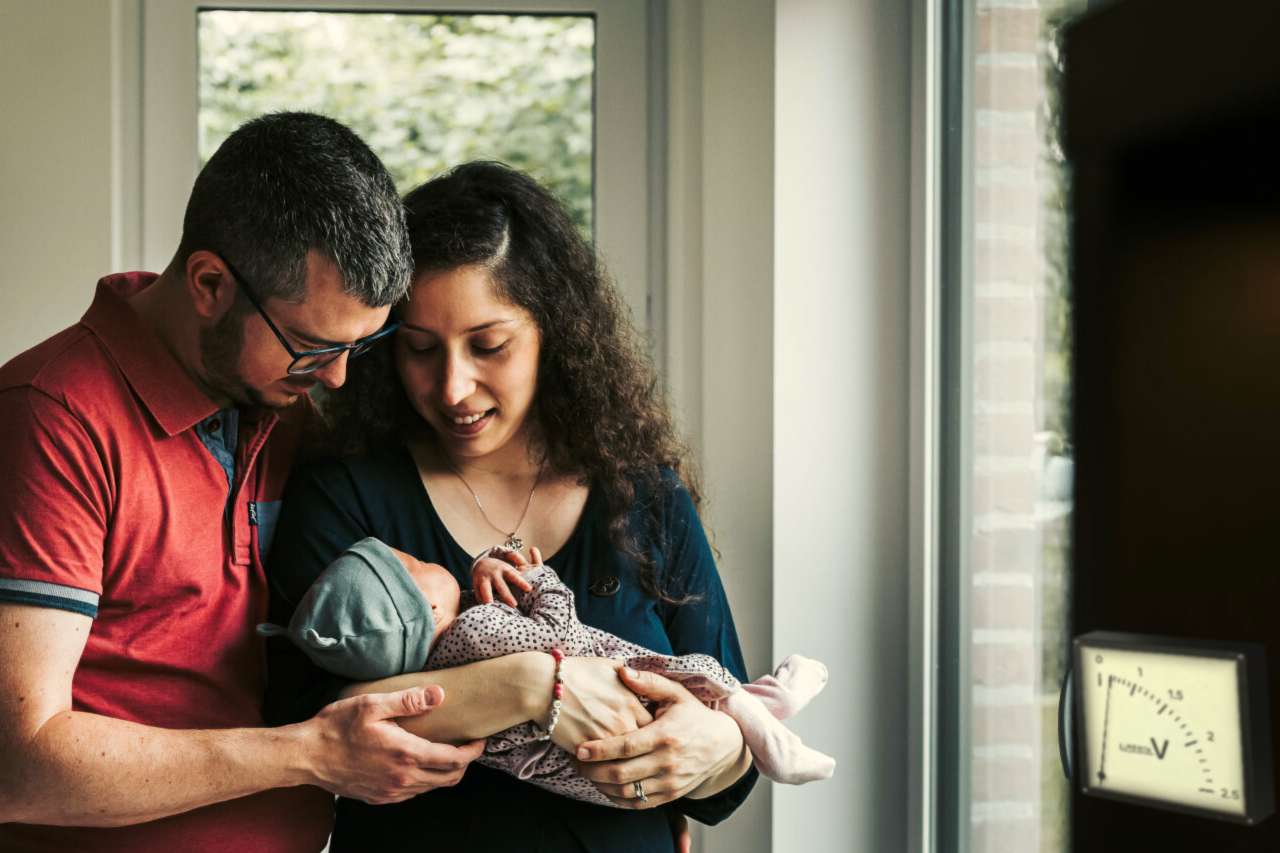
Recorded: 0.5
